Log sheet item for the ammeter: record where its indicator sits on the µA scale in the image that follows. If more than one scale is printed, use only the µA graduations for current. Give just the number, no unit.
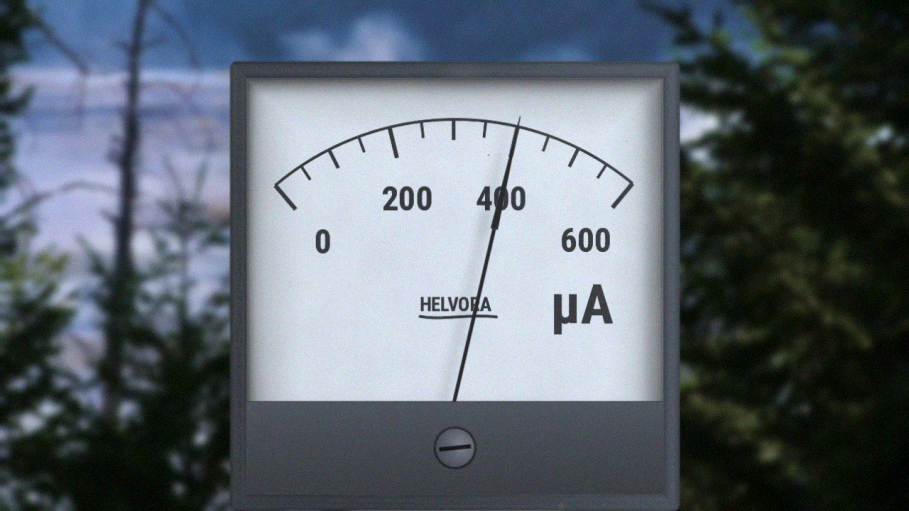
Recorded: 400
